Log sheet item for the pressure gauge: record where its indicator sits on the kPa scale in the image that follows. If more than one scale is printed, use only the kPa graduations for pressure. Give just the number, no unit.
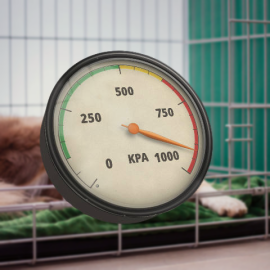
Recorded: 925
